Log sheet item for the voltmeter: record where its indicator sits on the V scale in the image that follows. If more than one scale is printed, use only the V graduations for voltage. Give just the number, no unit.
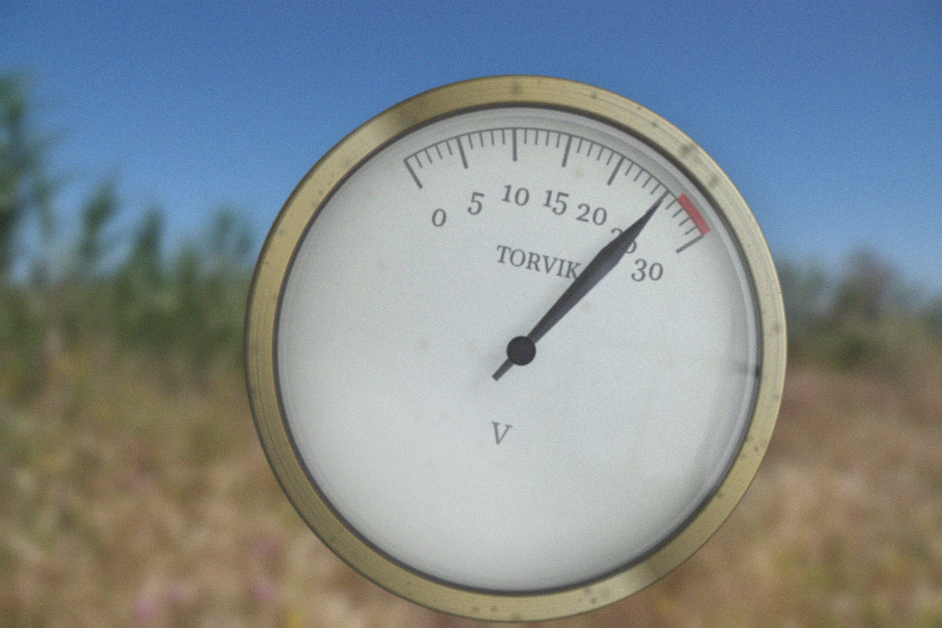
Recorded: 25
